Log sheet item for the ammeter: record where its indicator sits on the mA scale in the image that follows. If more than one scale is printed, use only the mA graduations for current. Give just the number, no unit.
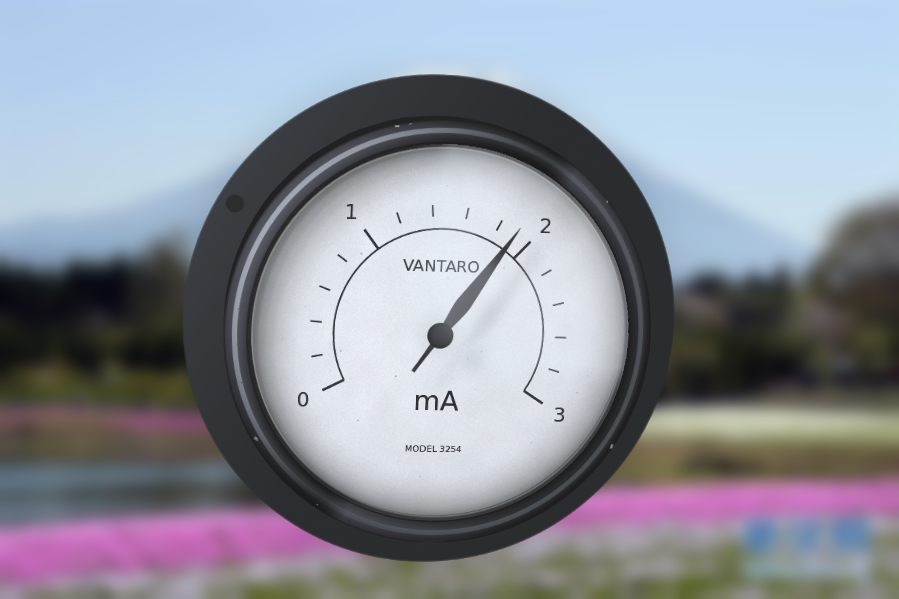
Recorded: 1.9
